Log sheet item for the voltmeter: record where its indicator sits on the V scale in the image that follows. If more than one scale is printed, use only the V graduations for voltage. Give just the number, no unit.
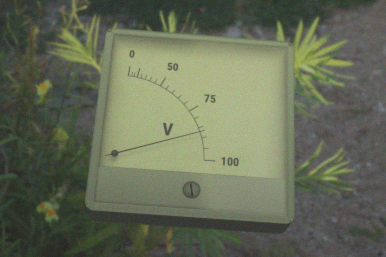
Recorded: 87.5
